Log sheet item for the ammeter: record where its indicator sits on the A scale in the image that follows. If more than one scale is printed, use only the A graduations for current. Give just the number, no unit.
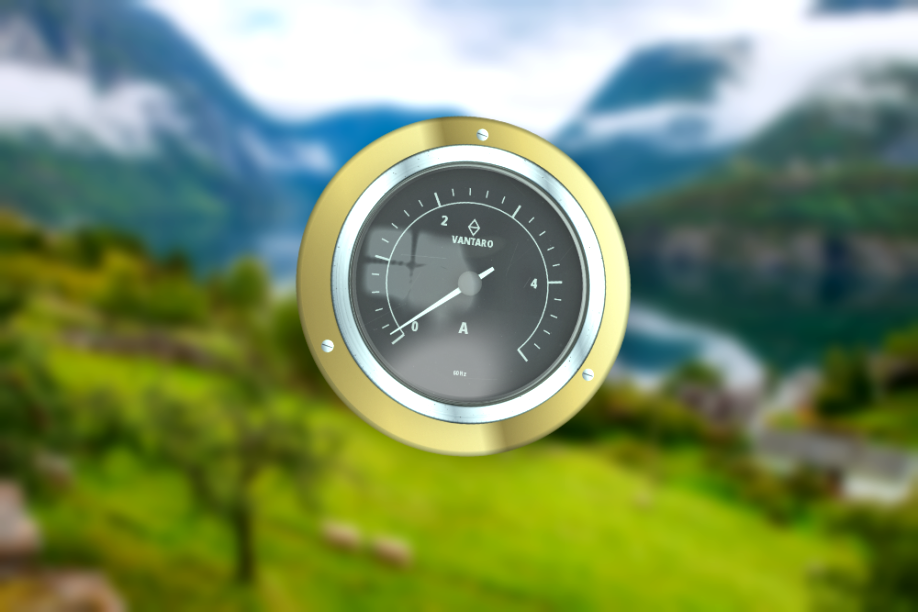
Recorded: 0.1
